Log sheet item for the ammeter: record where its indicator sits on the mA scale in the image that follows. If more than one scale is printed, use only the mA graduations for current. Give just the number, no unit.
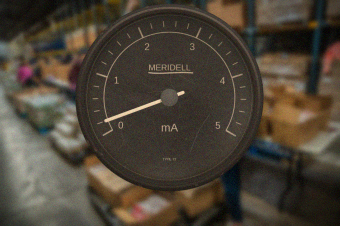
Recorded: 0.2
